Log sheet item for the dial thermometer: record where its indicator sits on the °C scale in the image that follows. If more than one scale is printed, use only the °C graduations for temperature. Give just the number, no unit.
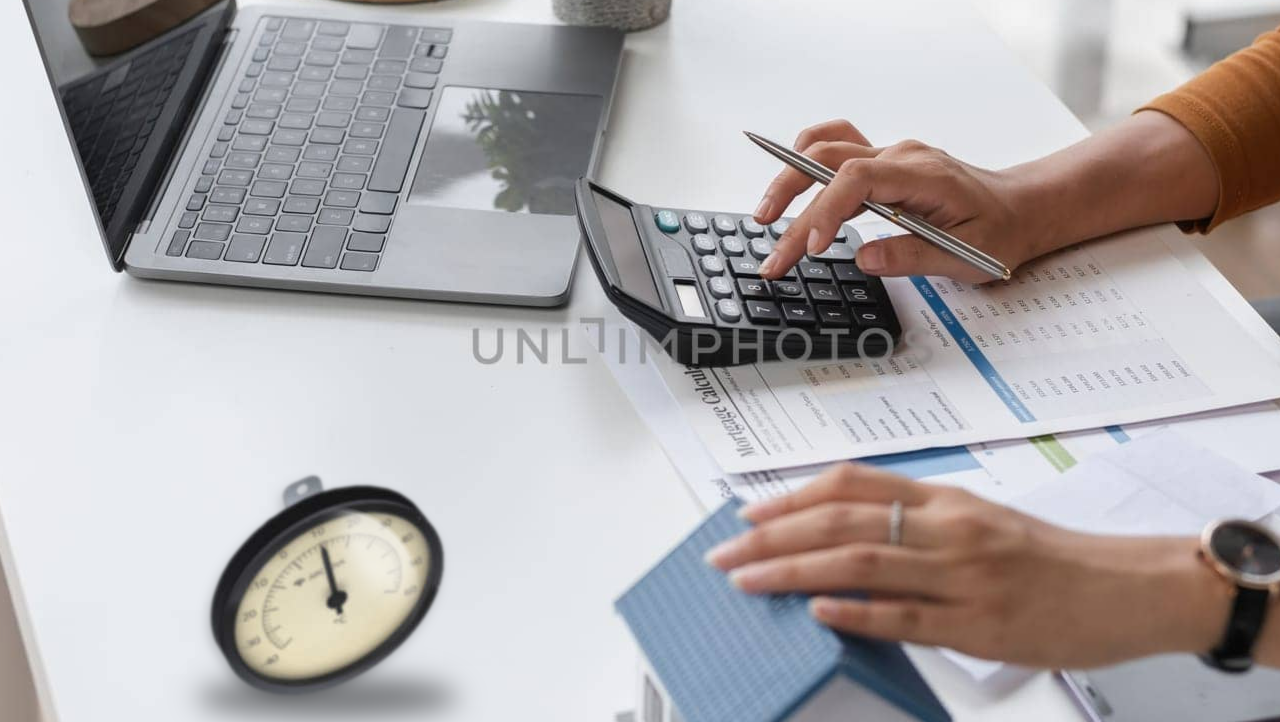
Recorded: 10
